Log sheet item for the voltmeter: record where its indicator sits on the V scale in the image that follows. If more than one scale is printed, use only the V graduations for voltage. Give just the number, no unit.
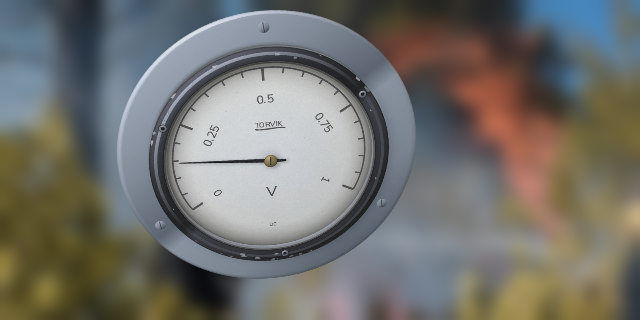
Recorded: 0.15
